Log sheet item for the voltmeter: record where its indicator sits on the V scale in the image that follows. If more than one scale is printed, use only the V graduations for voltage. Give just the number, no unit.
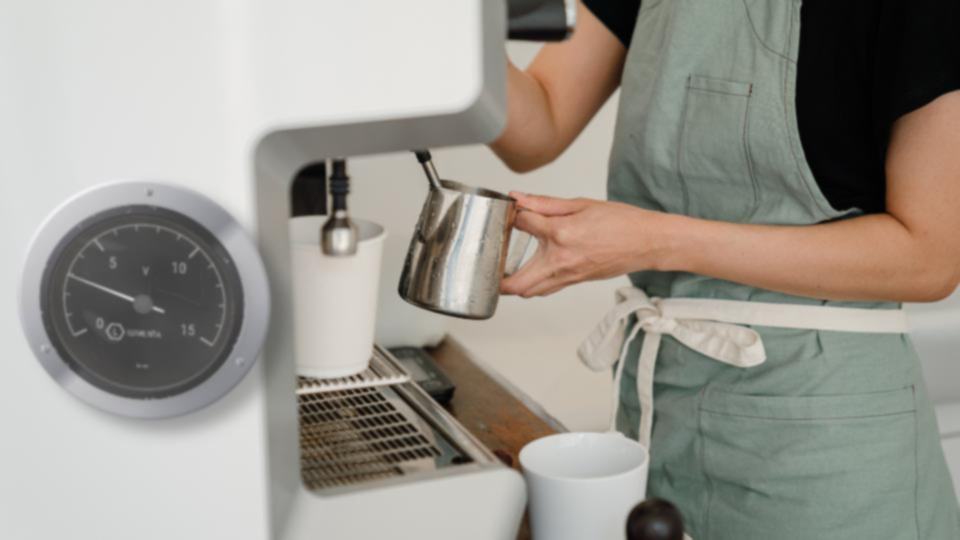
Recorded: 3
